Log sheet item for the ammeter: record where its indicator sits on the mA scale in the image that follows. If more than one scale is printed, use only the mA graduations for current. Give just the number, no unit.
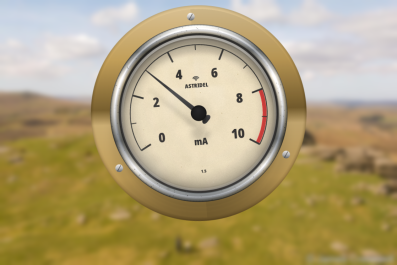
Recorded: 3
